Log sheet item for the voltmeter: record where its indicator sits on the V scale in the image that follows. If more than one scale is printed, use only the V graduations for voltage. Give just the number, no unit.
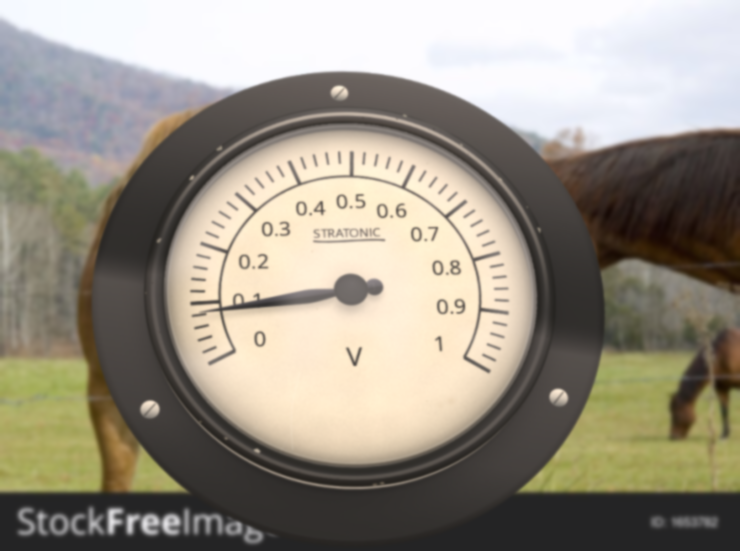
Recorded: 0.08
